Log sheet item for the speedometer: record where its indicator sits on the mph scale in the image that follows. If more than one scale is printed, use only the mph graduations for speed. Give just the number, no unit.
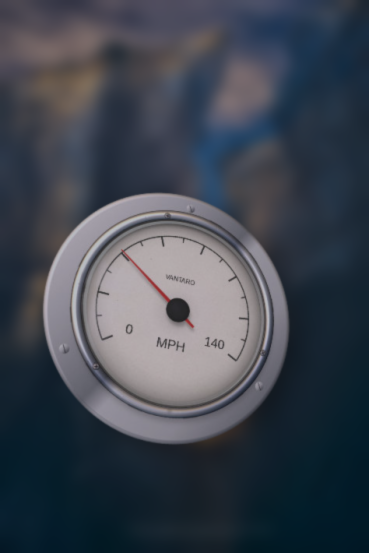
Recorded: 40
